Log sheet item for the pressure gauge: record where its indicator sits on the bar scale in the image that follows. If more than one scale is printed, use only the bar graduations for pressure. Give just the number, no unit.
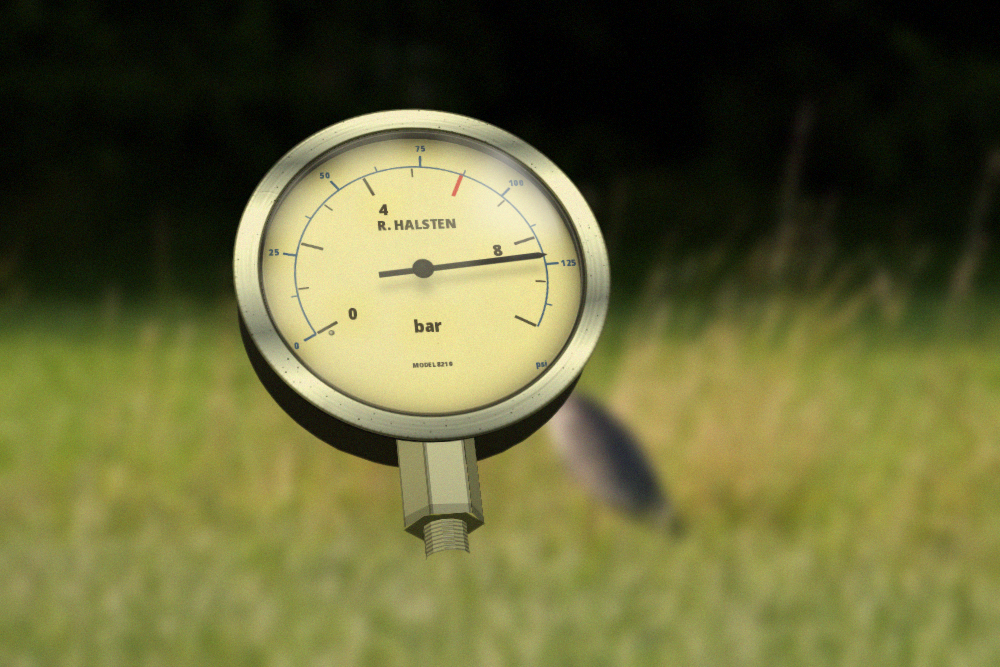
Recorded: 8.5
